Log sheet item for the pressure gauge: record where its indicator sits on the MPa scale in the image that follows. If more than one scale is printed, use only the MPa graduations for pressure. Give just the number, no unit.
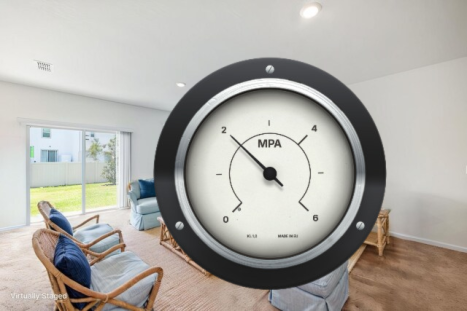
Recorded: 2
